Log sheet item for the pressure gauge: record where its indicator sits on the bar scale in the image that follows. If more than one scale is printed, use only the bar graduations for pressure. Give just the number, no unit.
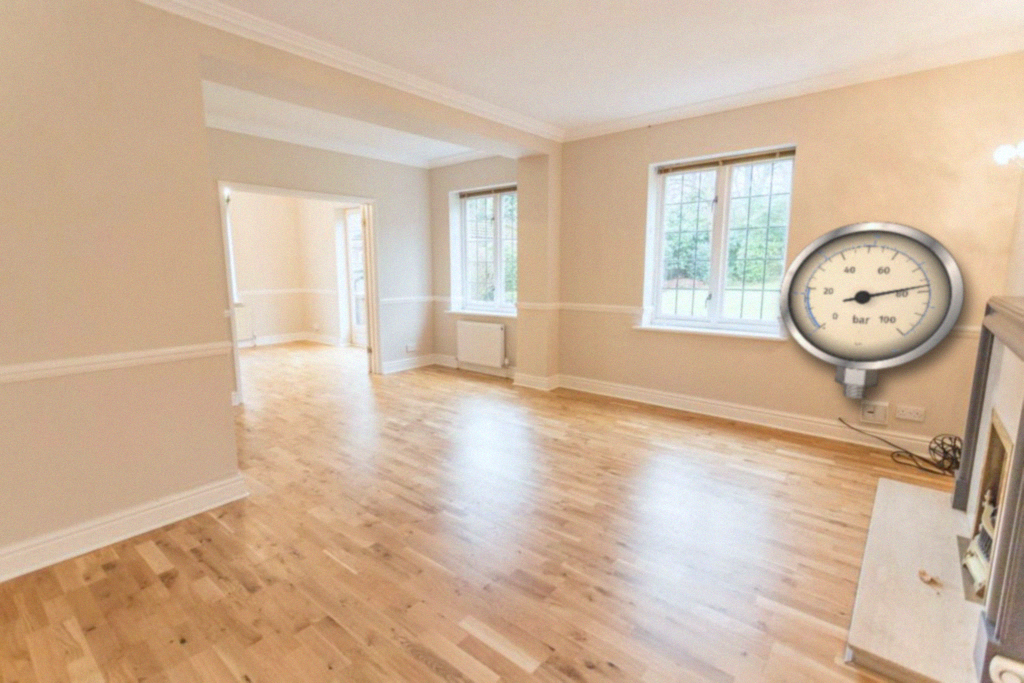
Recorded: 77.5
